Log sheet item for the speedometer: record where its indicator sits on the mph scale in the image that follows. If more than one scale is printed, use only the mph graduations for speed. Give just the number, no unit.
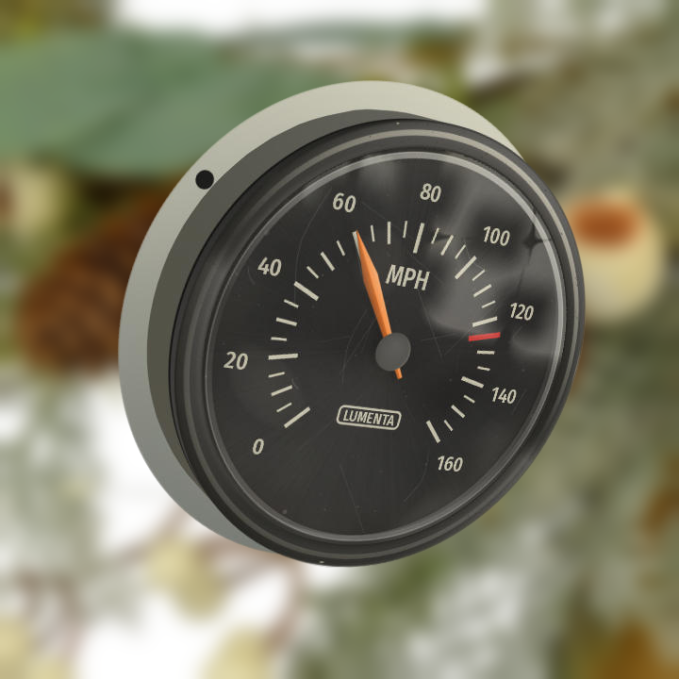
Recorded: 60
